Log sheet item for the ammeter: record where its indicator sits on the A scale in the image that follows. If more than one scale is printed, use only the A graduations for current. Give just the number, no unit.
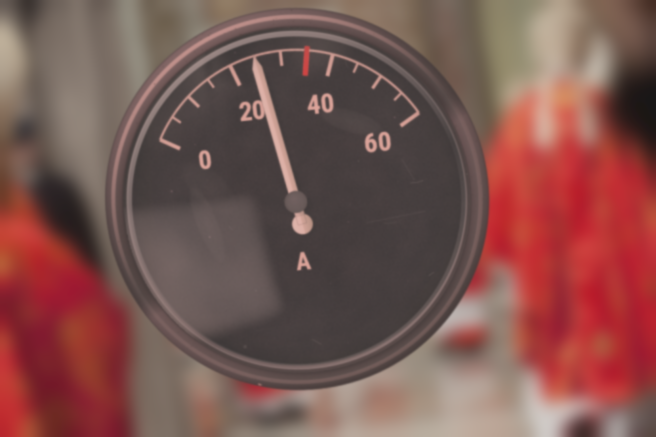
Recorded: 25
